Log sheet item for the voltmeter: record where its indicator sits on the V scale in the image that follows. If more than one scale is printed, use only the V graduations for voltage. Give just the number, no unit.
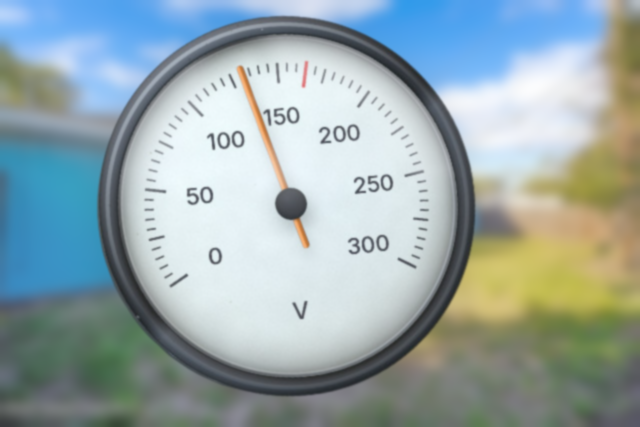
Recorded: 130
